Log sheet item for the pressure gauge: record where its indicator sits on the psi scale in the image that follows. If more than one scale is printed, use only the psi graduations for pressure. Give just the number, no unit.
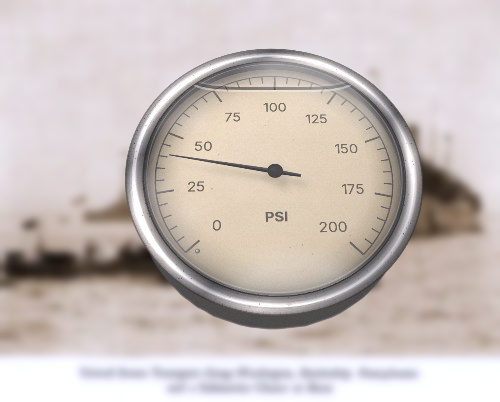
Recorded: 40
